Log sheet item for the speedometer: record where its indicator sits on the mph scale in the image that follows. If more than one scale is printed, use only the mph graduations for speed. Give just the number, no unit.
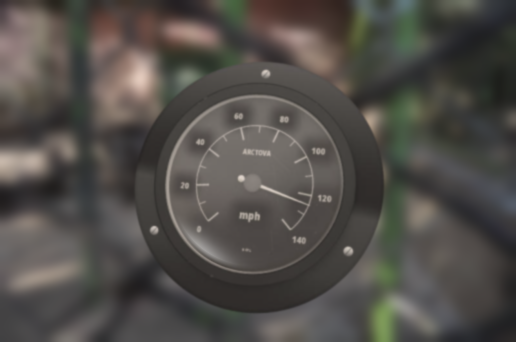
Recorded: 125
